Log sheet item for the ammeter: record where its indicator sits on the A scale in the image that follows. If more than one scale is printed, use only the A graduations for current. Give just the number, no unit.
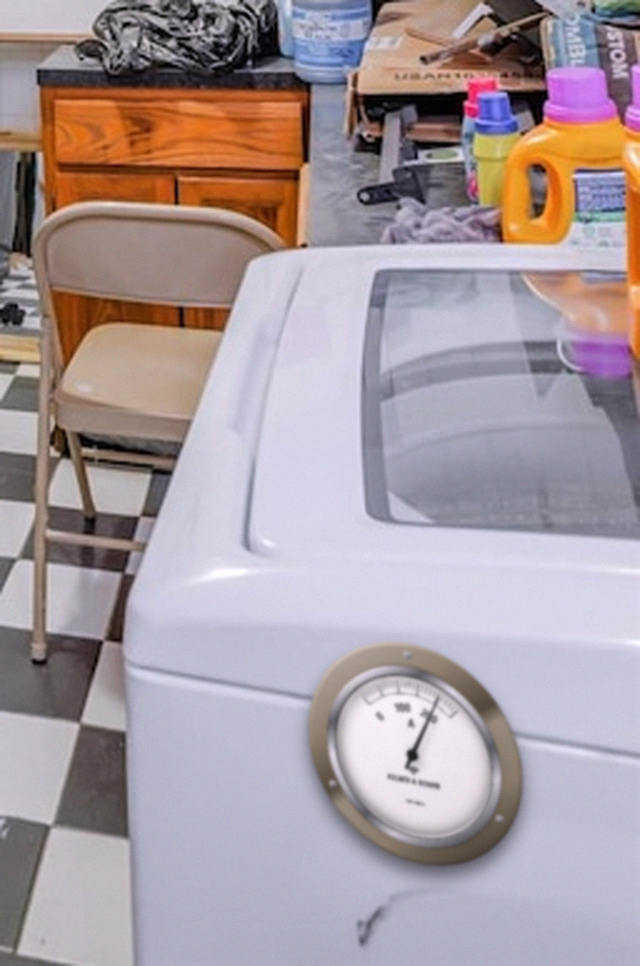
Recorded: 200
